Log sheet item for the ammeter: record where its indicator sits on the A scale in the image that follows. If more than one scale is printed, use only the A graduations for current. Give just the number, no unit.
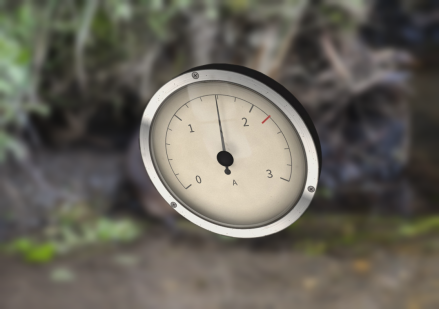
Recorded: 1.6
